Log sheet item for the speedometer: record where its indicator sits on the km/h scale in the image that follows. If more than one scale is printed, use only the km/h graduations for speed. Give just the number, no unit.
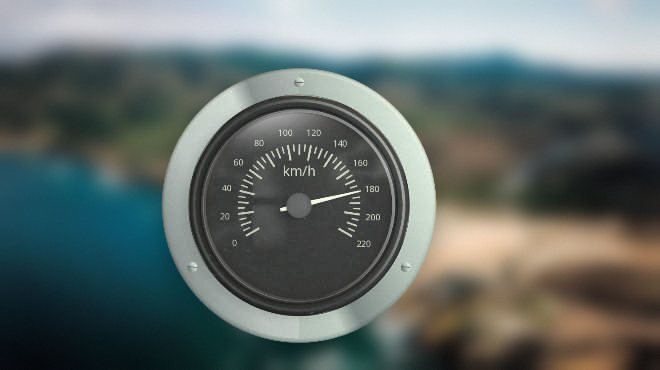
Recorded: 180
